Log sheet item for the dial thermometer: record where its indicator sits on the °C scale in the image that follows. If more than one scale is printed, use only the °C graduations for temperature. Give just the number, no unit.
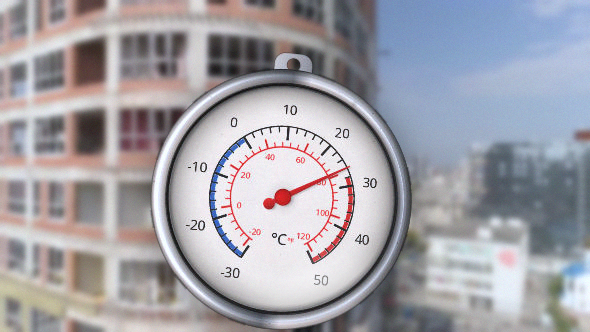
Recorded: 26
